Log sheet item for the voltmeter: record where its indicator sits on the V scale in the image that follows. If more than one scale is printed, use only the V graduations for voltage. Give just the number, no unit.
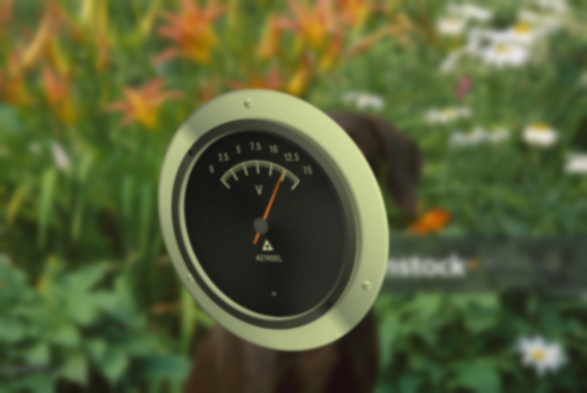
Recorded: 12.5
